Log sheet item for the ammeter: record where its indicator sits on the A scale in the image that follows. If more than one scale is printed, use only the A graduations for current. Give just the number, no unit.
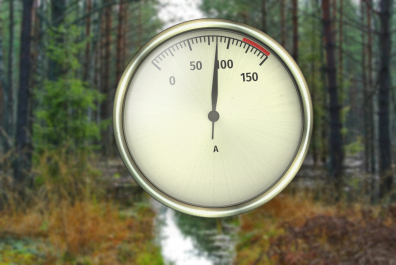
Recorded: 85
